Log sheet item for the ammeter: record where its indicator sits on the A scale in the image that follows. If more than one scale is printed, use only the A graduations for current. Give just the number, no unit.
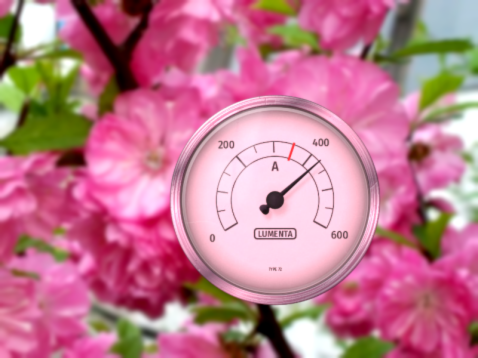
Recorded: 425
